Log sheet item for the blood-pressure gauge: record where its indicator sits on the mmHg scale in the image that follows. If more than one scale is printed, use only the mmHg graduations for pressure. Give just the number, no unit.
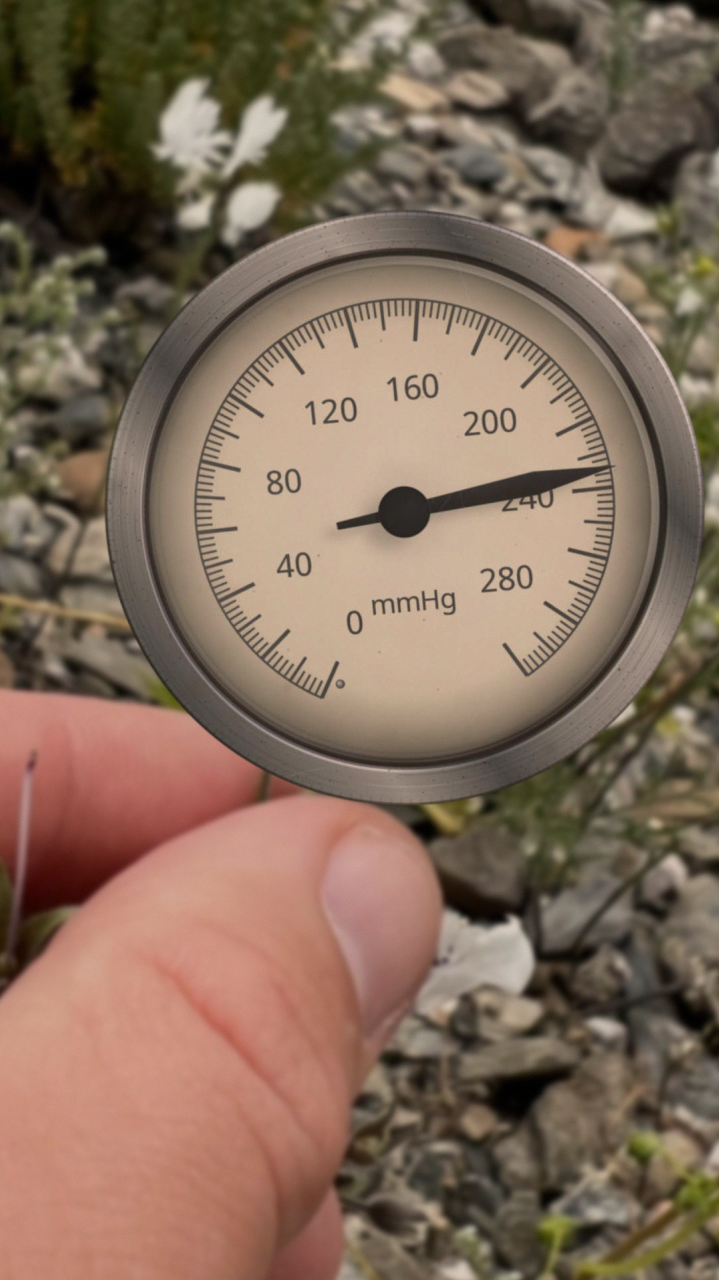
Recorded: 234
